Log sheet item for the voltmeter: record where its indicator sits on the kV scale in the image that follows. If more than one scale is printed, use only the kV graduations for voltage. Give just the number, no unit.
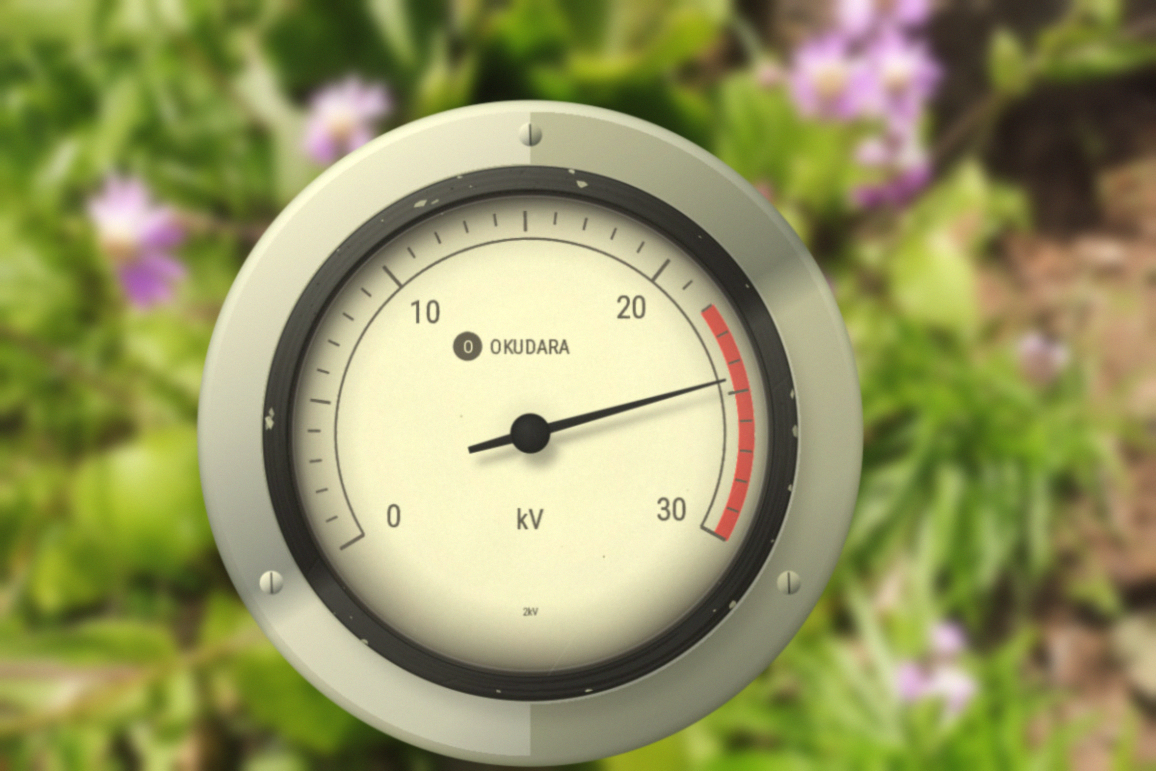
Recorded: 24.5
